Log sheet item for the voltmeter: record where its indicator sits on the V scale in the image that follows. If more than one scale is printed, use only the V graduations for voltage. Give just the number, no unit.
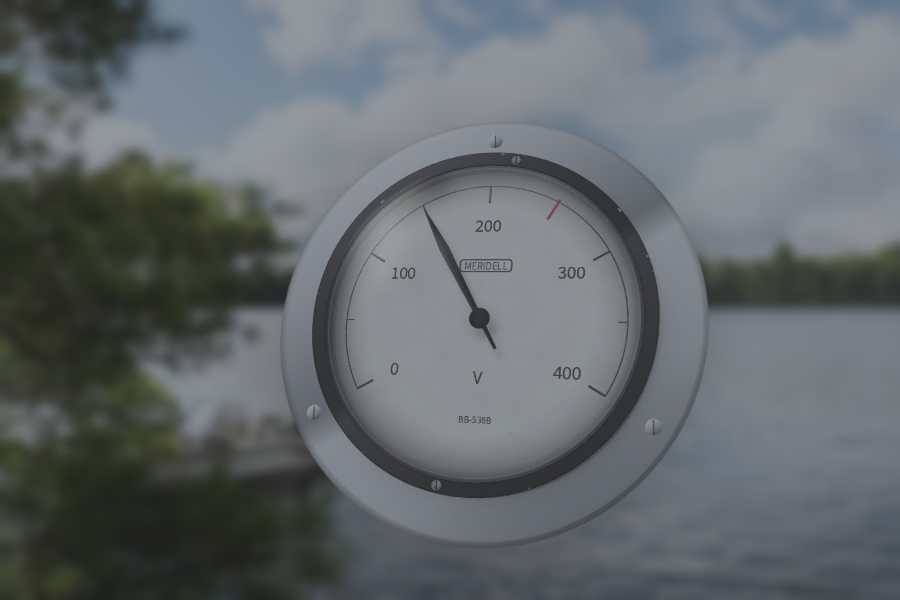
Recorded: 150
